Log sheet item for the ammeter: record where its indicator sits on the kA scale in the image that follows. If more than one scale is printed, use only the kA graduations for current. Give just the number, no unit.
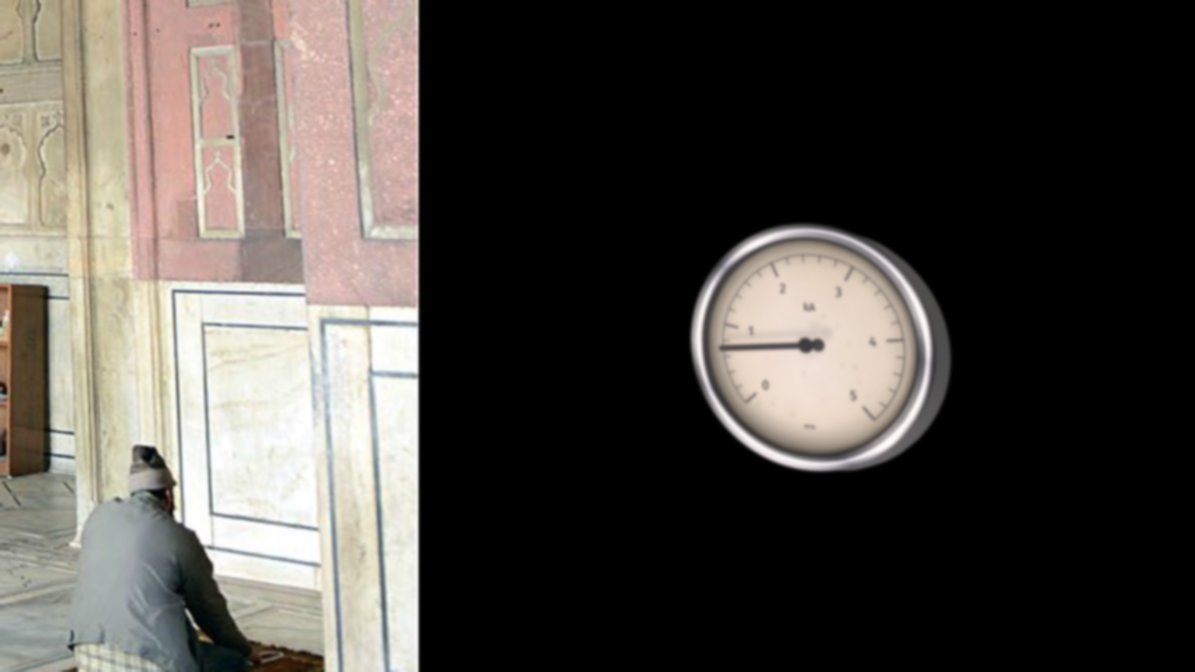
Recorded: 0.7
